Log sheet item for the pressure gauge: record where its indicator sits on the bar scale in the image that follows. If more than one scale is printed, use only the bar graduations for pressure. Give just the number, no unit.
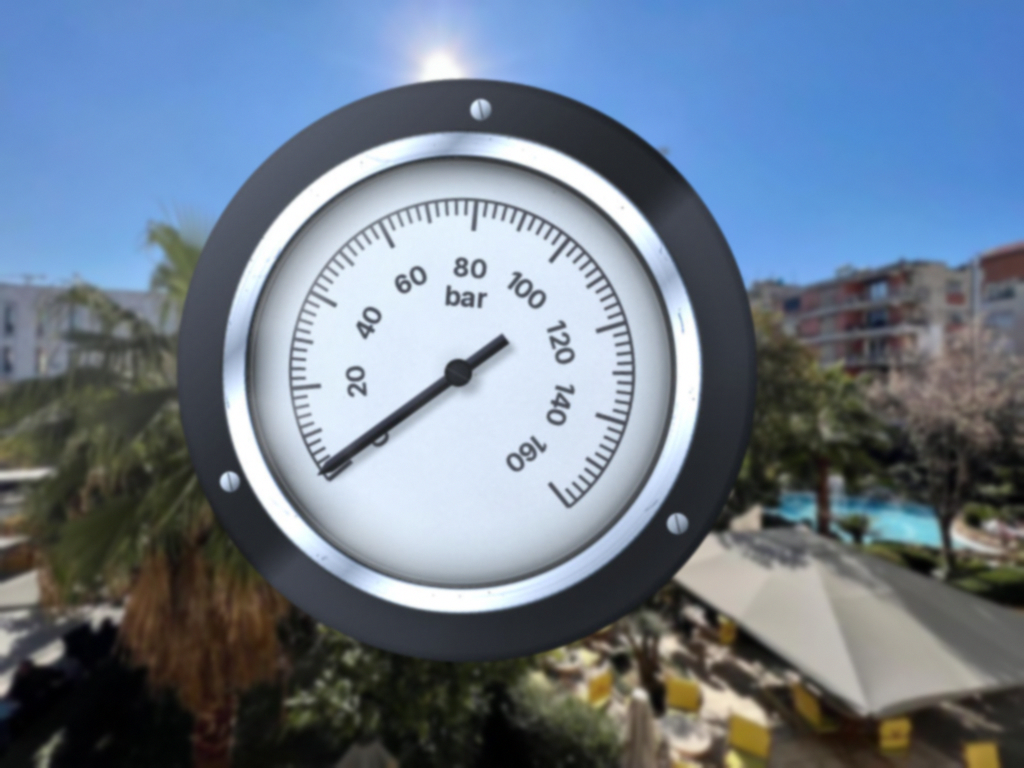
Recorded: 2
